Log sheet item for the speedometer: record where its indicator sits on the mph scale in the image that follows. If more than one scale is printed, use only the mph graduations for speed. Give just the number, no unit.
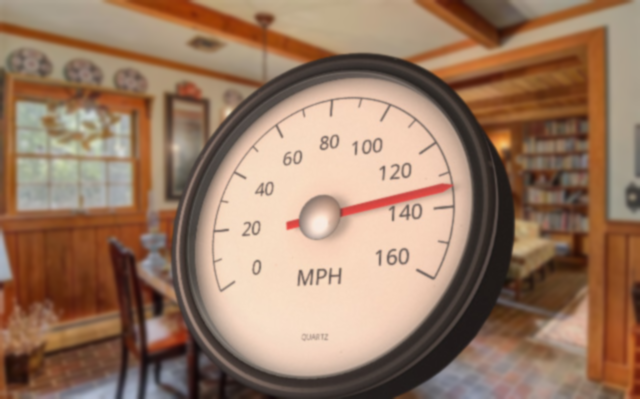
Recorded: 135
